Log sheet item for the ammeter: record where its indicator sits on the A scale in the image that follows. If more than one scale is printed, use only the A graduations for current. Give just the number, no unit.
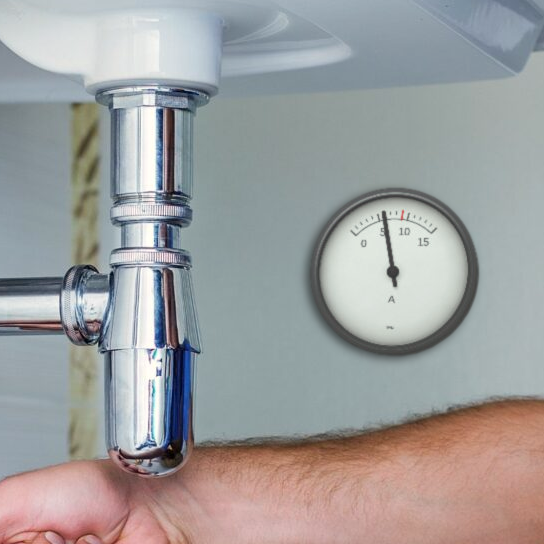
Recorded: 6
